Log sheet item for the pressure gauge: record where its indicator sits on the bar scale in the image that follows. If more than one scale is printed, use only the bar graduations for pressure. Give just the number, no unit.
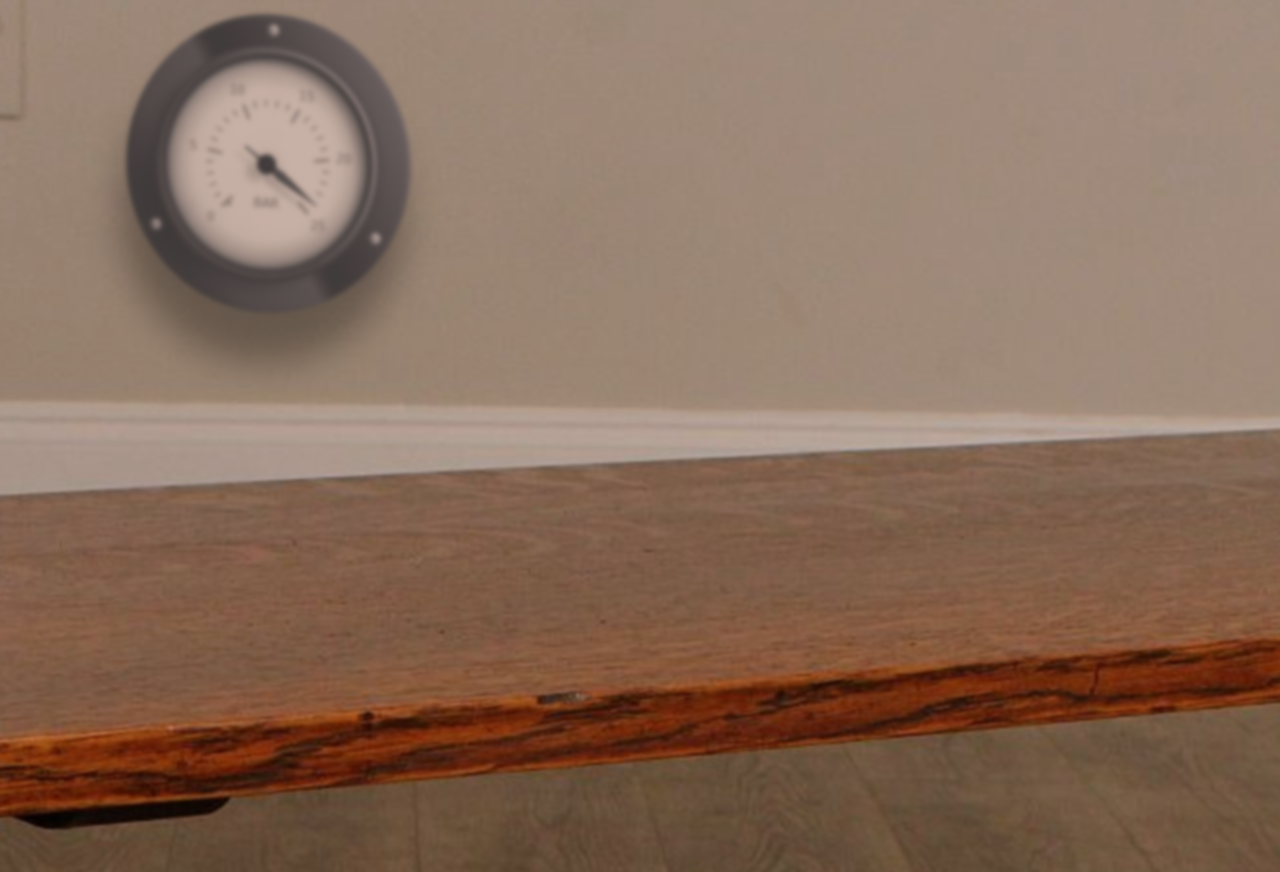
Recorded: 24
